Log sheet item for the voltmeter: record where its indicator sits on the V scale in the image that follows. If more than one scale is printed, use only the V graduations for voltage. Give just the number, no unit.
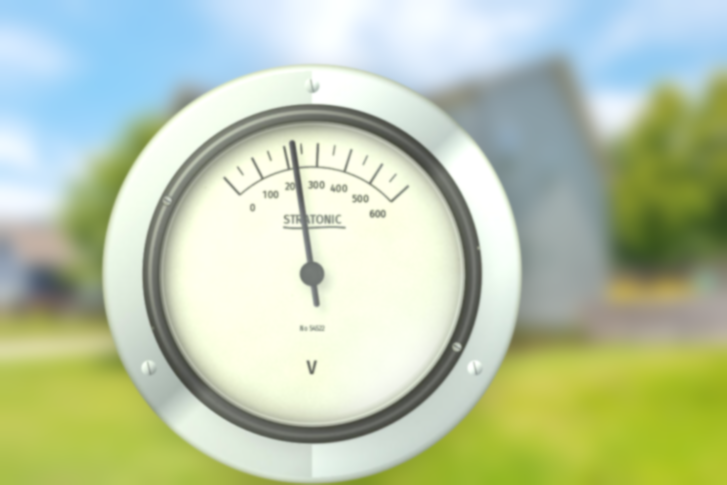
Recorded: 225
